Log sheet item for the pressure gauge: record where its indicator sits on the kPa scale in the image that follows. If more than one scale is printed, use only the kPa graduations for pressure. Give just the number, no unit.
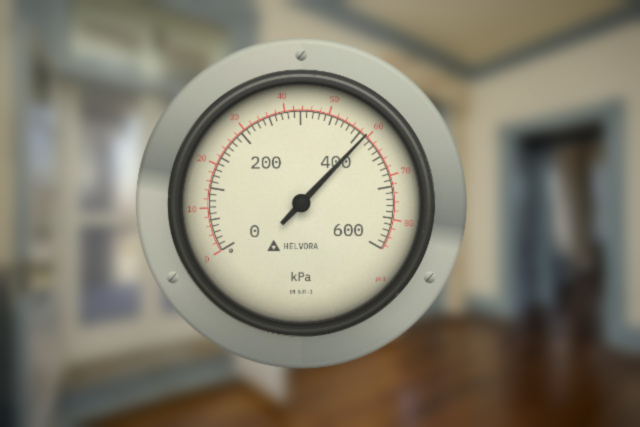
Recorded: 410
